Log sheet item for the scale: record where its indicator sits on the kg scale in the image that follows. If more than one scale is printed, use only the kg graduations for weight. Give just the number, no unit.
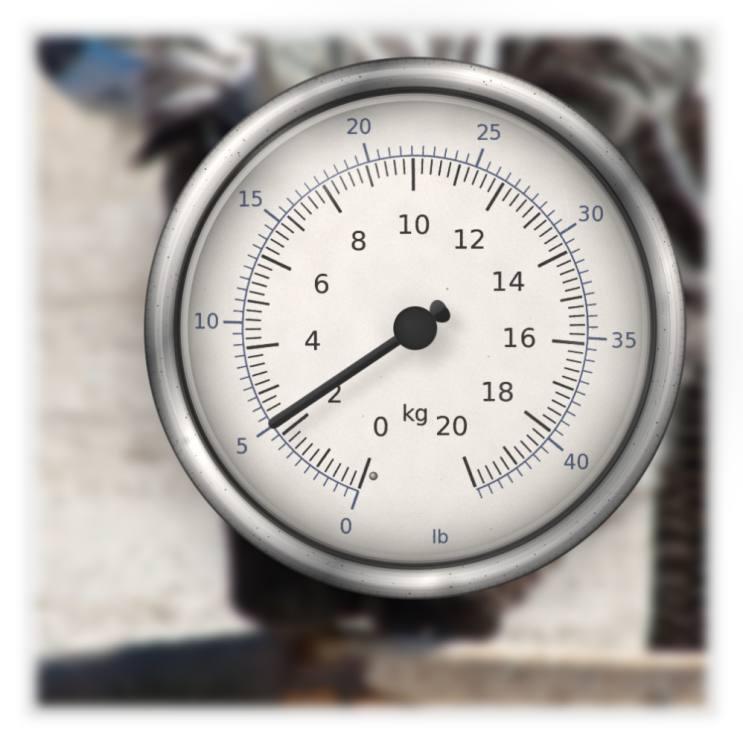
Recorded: 2.3
